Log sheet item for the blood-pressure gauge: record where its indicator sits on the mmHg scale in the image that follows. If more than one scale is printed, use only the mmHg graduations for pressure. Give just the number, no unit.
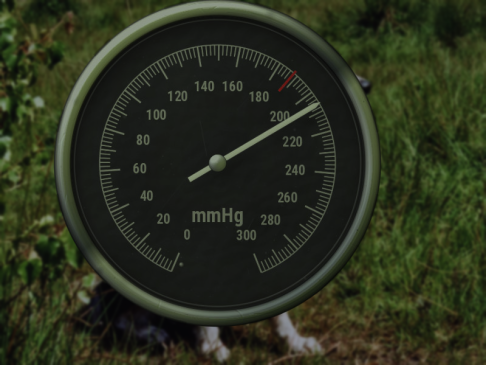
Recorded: 206
